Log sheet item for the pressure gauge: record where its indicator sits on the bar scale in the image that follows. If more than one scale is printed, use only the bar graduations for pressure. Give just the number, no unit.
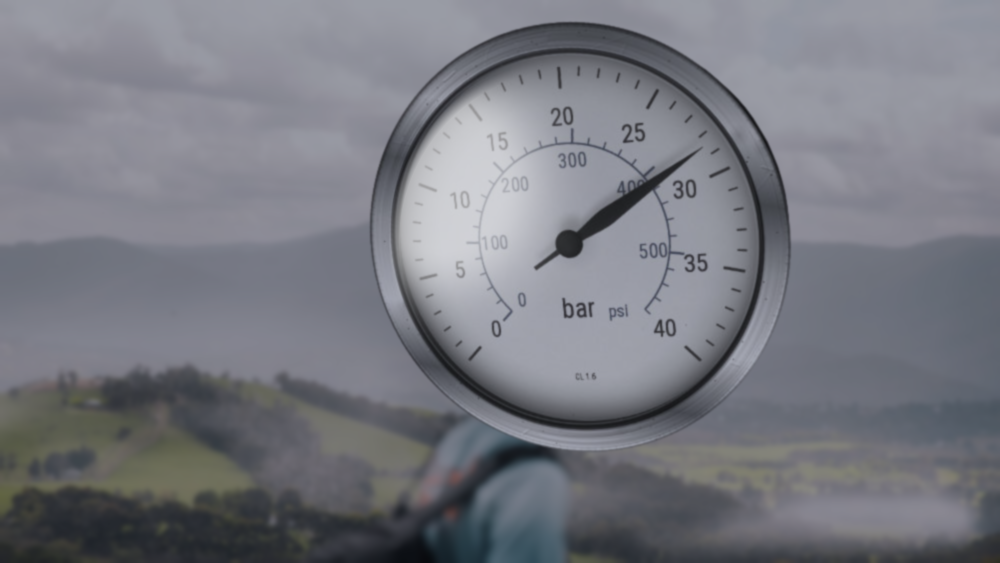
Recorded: 28.5
